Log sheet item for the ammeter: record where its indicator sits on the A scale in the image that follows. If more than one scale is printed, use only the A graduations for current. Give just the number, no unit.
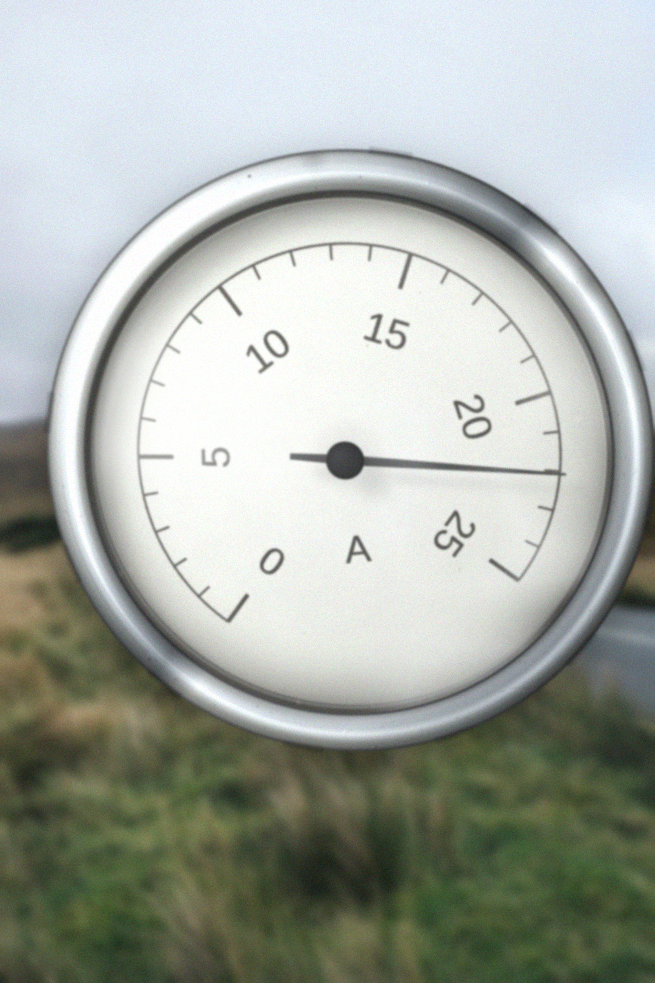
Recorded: 22
